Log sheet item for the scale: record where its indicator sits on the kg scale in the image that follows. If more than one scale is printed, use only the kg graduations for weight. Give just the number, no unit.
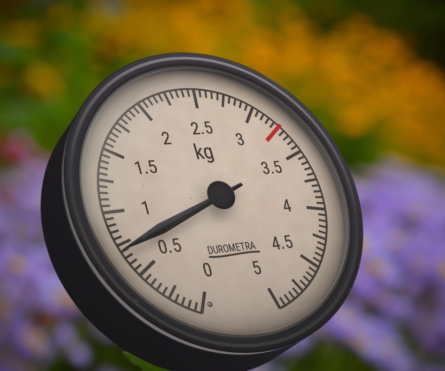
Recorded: 0.7
